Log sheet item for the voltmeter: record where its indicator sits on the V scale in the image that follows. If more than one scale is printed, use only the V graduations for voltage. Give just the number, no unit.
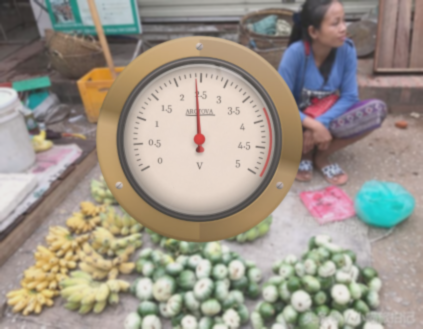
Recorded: 2.4
